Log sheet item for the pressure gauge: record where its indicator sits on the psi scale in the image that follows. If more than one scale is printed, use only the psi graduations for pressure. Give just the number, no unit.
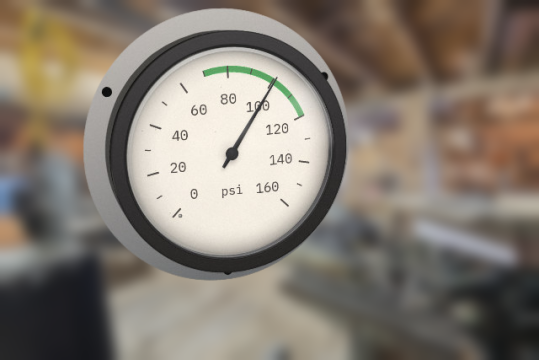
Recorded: 100
